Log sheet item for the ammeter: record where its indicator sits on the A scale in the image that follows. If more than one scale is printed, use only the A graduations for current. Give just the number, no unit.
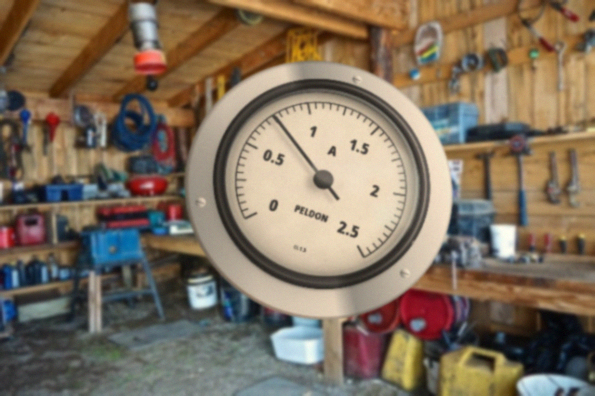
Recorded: 0.75
